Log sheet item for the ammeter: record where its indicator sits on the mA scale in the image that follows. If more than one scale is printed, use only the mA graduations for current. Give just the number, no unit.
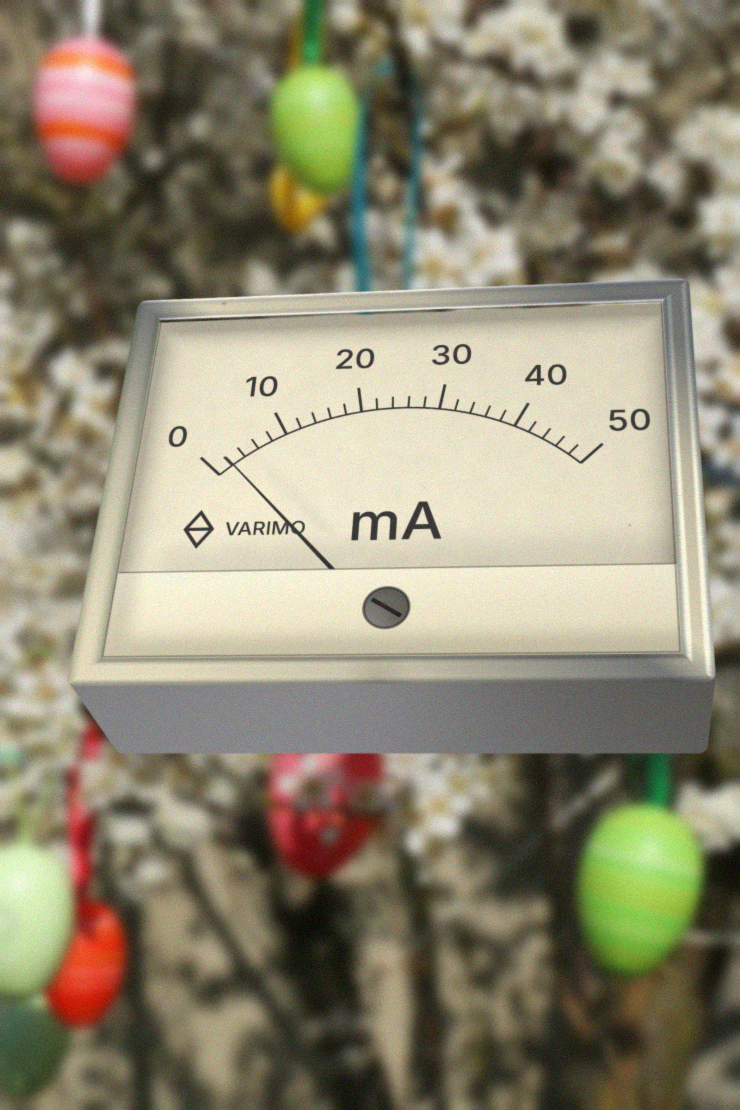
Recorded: 2
